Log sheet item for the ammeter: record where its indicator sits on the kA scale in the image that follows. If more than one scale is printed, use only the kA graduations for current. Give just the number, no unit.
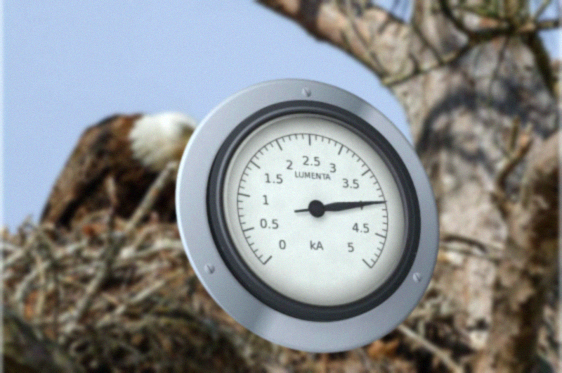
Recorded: 4
